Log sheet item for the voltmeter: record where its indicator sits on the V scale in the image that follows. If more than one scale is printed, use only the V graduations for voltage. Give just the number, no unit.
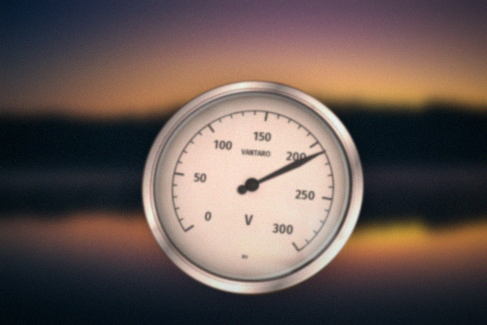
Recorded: 210
